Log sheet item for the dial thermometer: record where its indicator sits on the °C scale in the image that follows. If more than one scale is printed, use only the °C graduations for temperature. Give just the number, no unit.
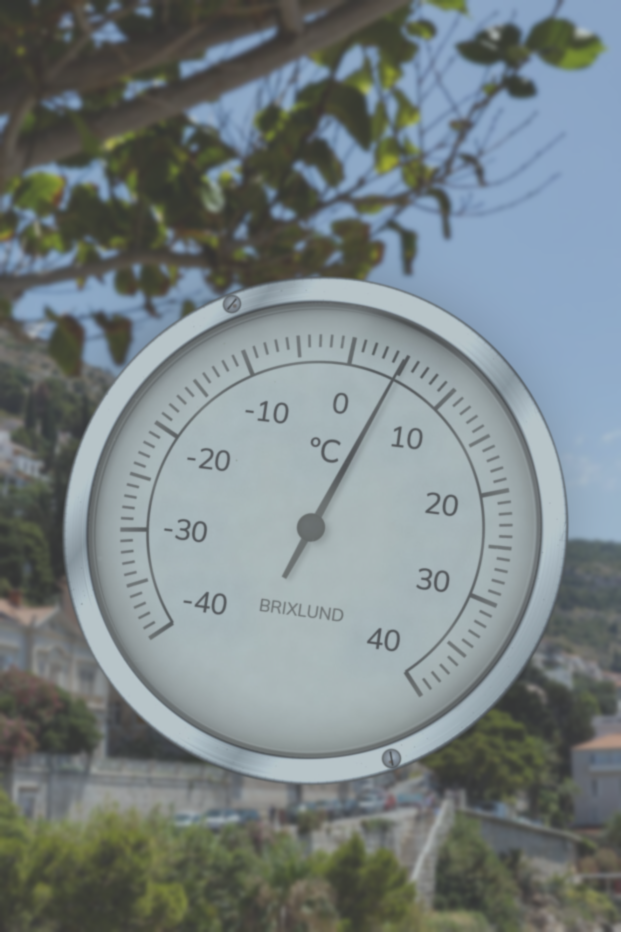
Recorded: 5
